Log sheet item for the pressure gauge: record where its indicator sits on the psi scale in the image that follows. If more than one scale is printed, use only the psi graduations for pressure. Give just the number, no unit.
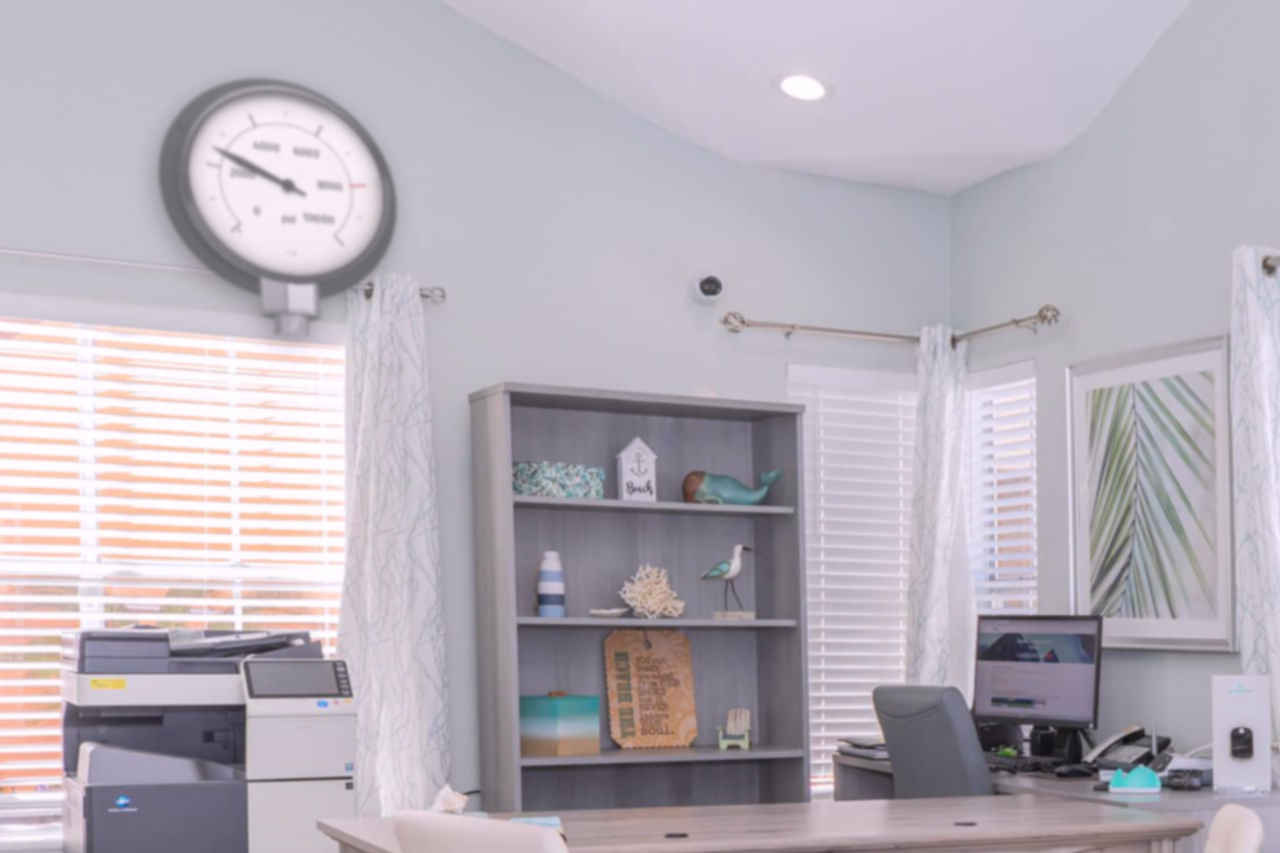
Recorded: 2500
